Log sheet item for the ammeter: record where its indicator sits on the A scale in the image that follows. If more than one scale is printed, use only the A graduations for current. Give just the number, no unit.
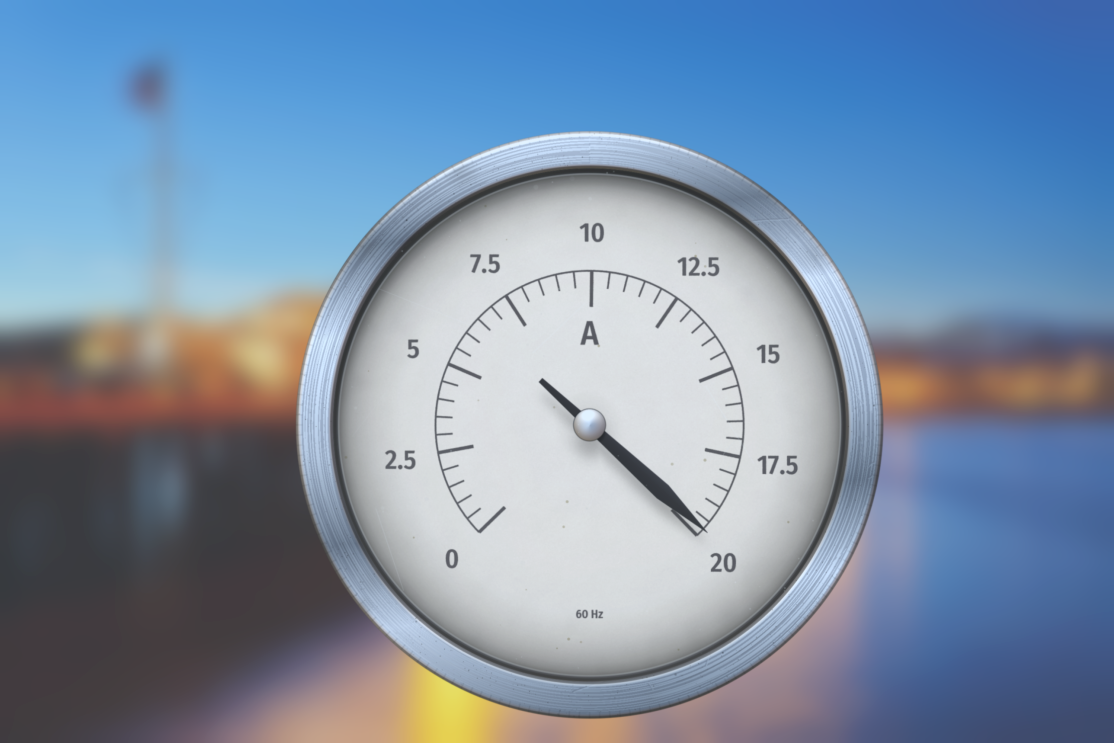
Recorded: 19.75
